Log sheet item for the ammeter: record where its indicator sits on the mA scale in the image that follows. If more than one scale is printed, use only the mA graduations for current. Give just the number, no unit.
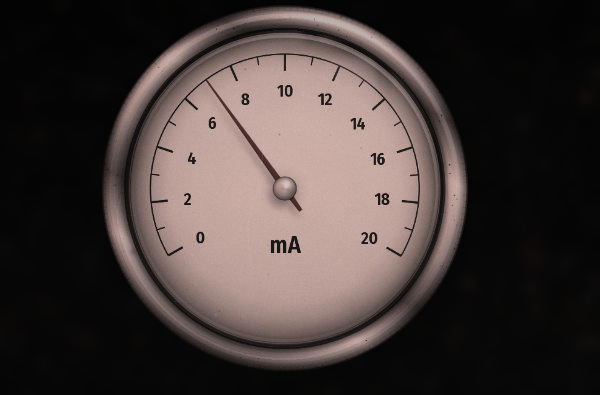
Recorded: 7
